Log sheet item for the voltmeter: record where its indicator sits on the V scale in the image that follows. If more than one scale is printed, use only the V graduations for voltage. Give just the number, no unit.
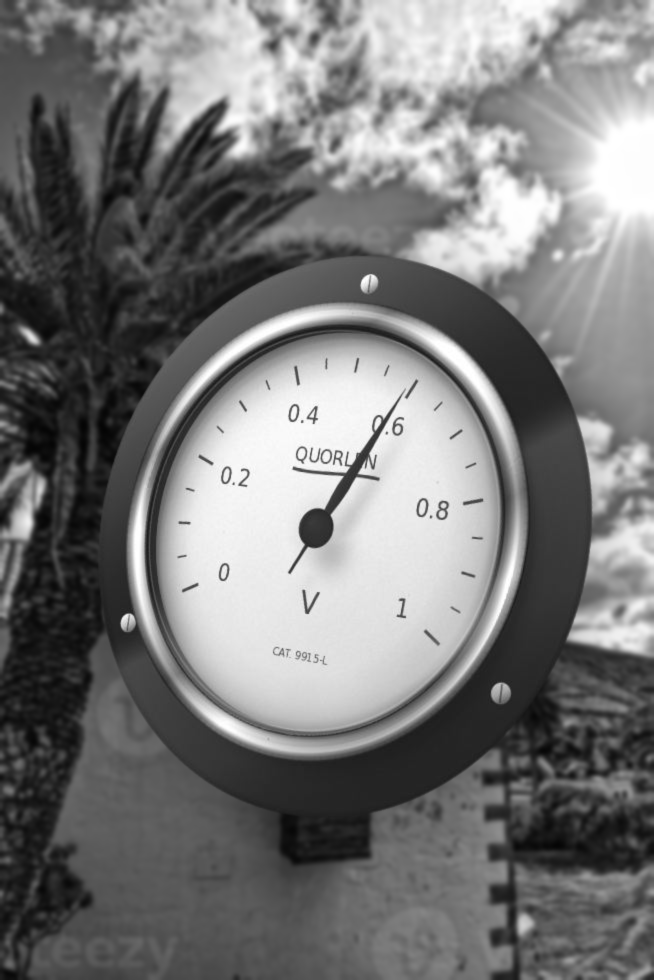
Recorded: 0.6
